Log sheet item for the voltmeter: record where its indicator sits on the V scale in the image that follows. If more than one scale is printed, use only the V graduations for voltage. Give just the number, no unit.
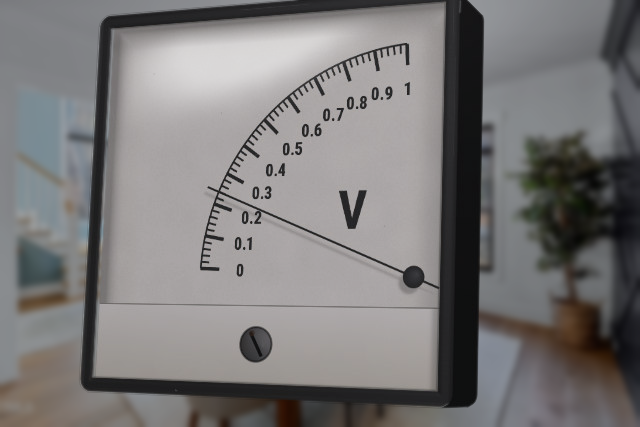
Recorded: 0.24
